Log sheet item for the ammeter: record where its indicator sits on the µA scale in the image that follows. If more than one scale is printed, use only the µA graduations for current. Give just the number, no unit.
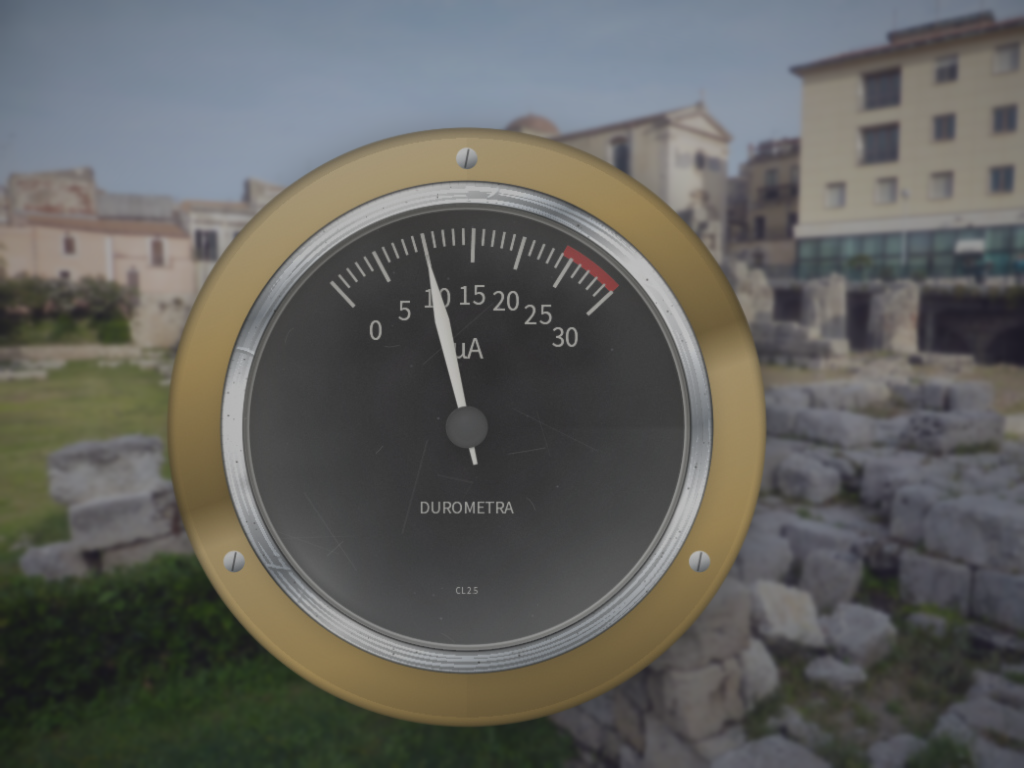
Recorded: 10
